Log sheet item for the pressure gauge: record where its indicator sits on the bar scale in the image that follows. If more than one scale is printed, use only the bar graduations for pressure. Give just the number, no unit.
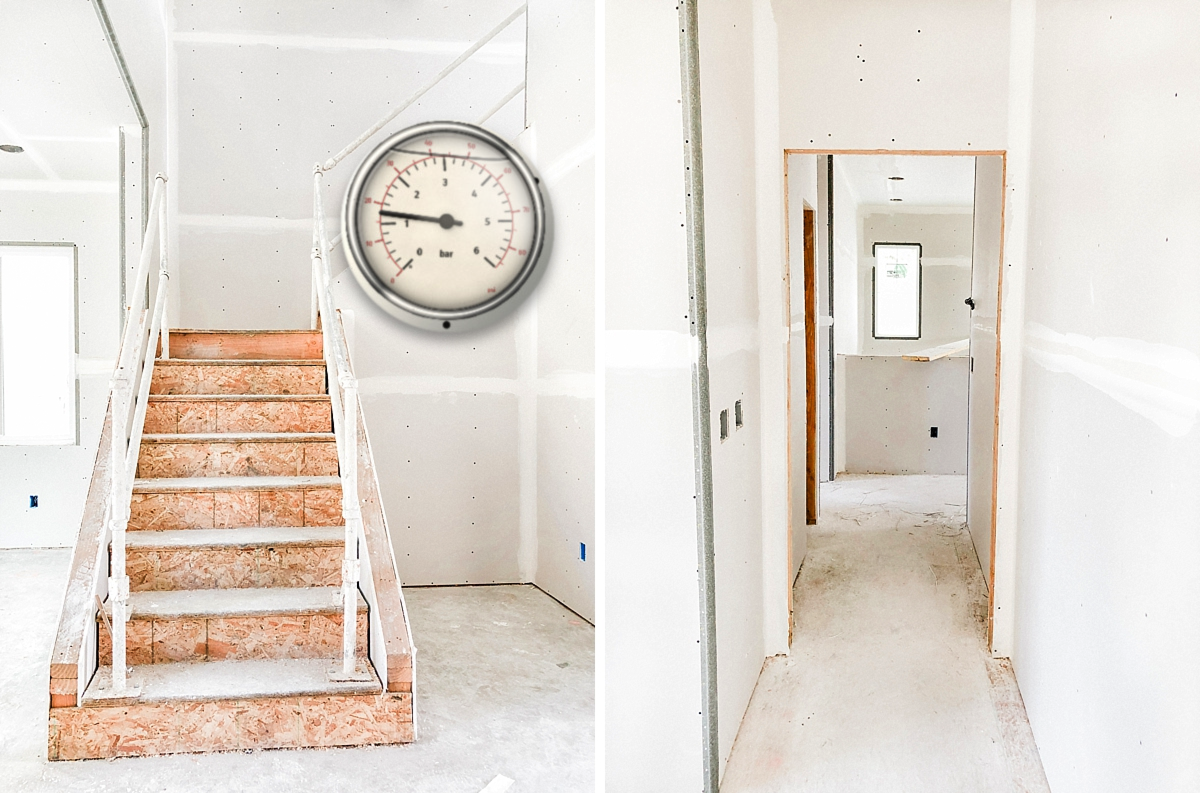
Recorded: 1.2
